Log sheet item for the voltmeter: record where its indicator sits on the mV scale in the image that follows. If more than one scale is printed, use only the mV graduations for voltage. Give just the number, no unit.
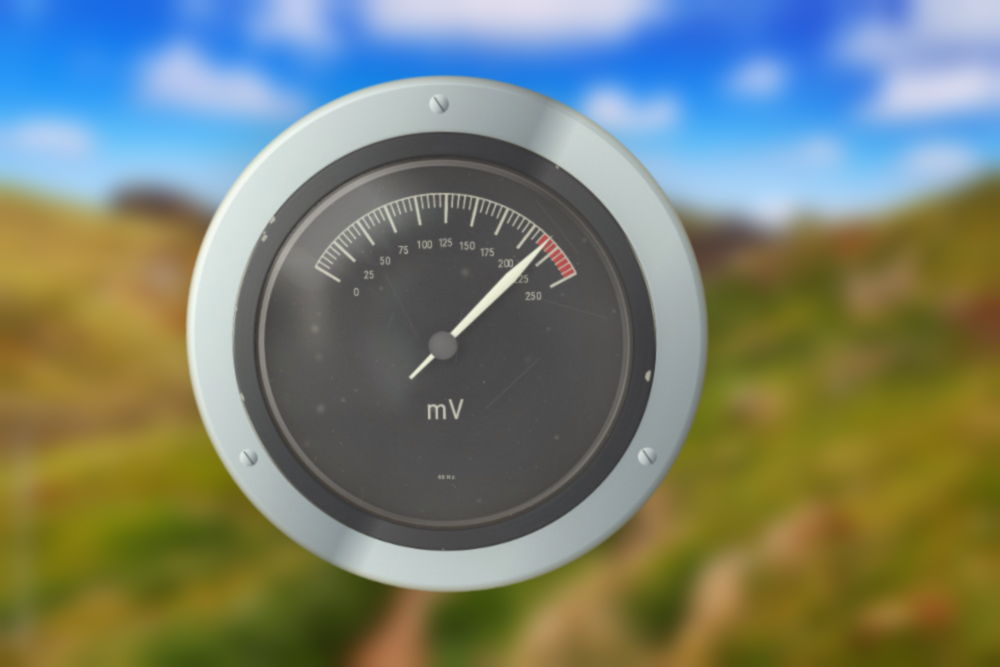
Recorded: 215
